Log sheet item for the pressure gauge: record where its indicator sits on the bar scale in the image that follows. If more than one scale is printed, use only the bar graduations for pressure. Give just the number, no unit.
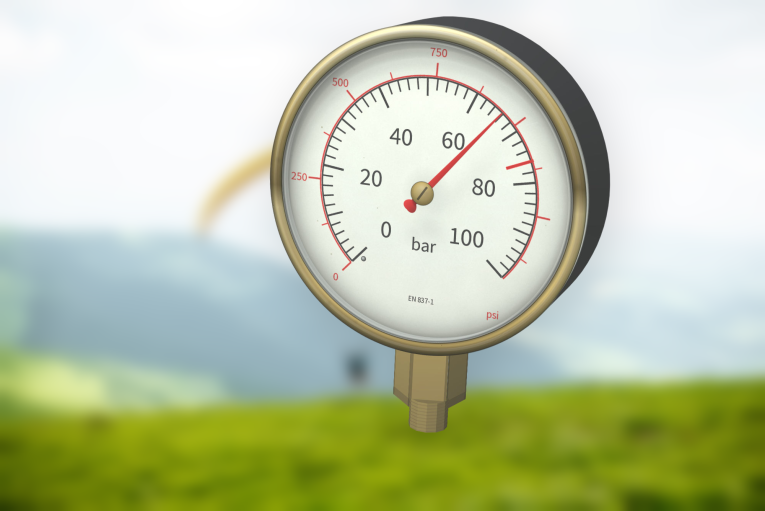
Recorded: 66
